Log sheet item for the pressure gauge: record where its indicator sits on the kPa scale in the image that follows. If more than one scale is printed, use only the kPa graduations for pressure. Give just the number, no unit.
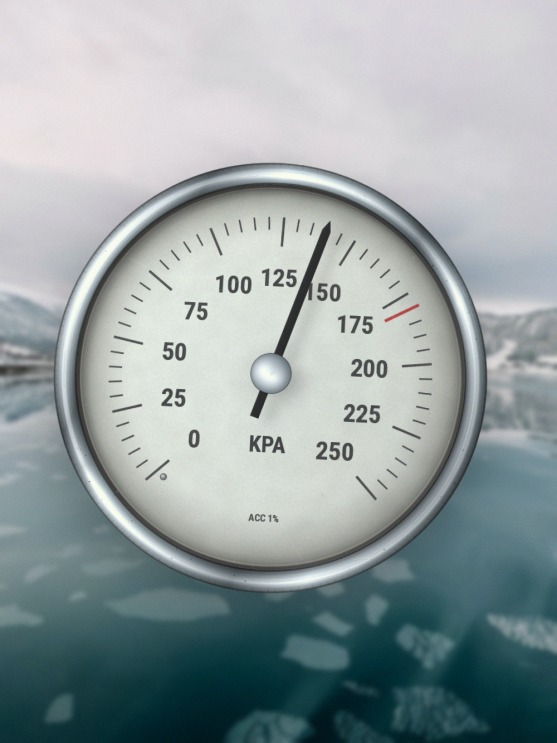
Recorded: 140
